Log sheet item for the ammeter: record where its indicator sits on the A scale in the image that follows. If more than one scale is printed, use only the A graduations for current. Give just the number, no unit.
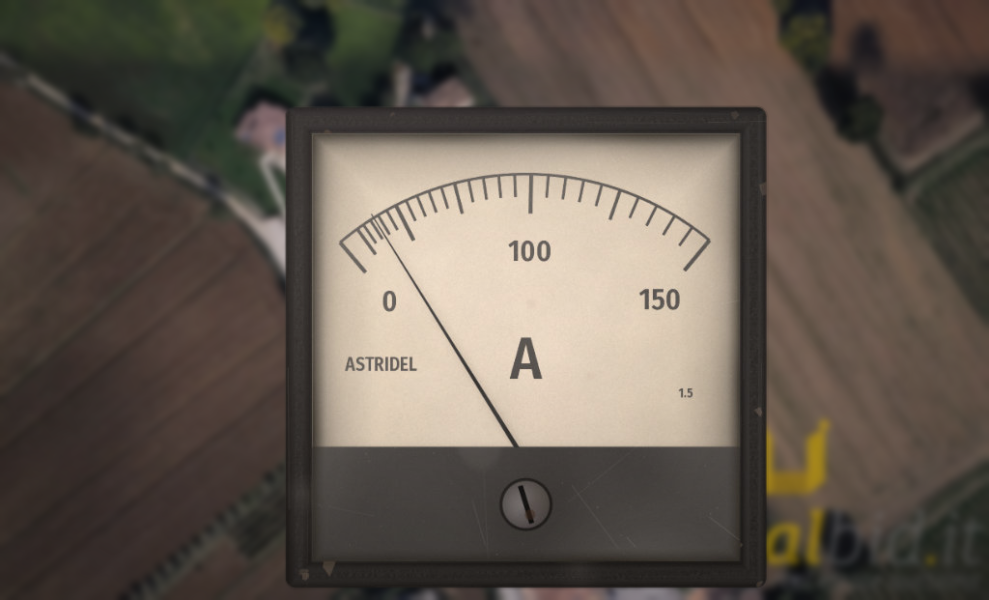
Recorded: 37.5
